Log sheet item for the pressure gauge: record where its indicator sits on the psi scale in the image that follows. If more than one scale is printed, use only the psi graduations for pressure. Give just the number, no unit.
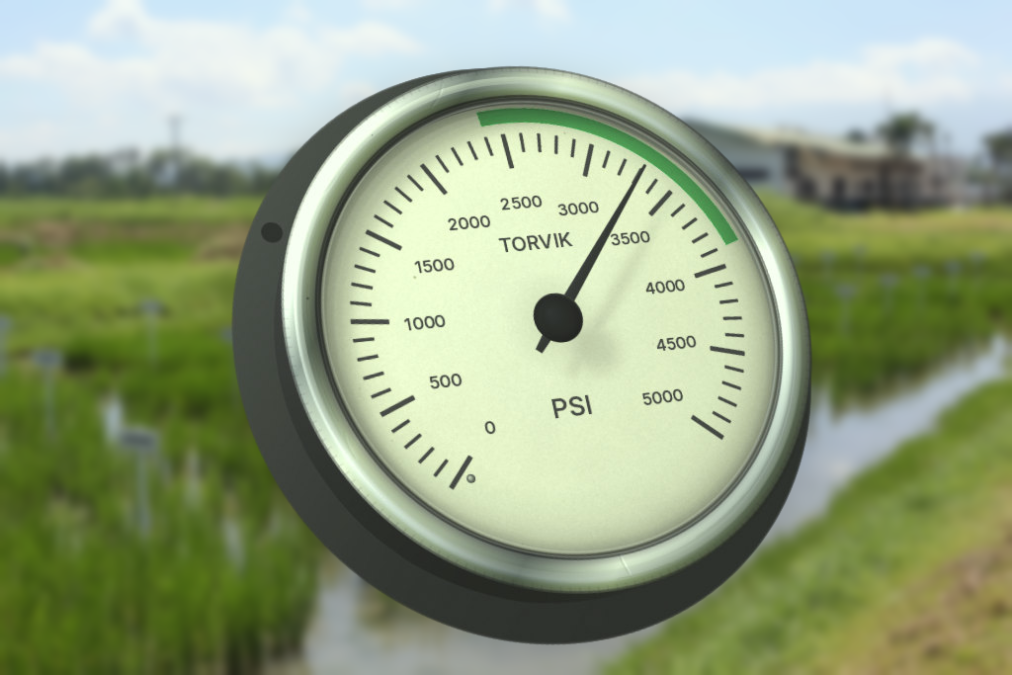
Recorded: 3300
